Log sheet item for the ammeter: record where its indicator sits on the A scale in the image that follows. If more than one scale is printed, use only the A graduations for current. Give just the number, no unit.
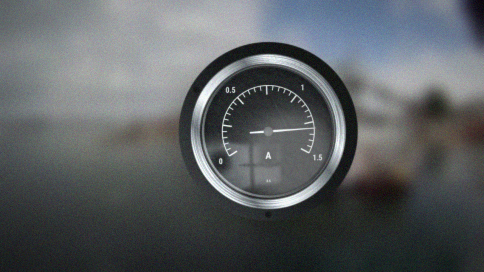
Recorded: 1.3
